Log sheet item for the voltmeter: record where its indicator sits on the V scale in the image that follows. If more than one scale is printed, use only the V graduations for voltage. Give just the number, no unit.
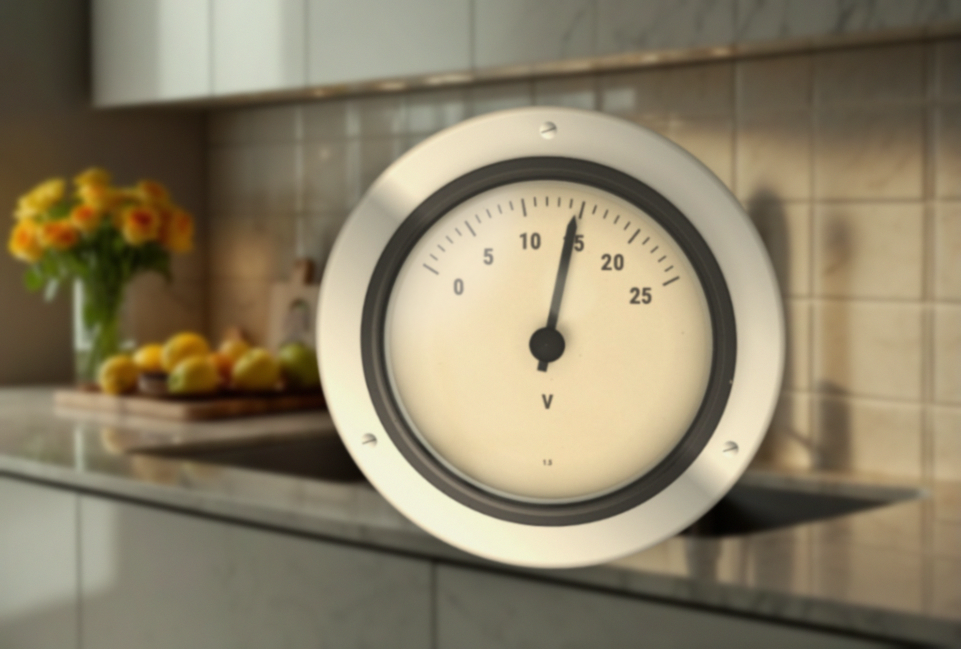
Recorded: 14.5
